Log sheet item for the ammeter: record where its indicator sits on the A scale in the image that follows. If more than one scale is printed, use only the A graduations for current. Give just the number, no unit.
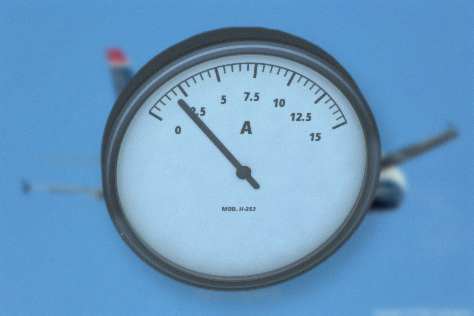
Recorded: 2
